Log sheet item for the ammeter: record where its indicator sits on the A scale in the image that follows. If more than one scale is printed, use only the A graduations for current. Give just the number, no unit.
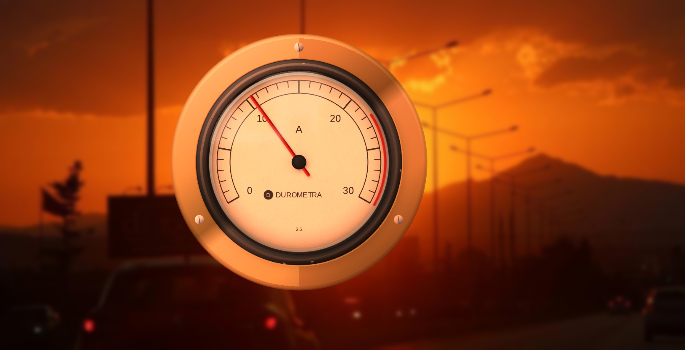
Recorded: 10.5
